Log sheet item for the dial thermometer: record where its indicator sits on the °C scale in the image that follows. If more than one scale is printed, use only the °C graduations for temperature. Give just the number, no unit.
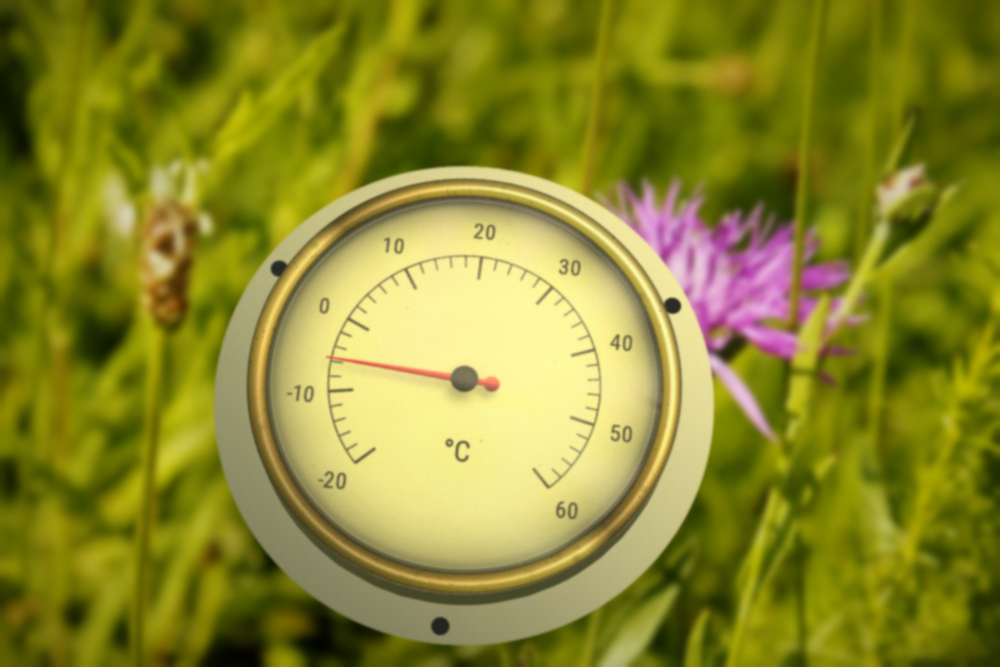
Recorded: -6
